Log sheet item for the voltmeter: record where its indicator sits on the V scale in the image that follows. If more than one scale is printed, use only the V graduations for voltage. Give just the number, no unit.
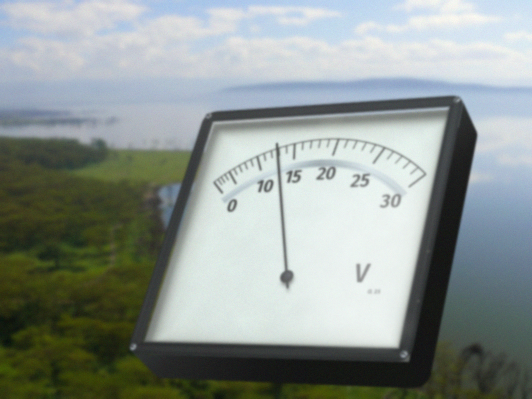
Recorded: 13
